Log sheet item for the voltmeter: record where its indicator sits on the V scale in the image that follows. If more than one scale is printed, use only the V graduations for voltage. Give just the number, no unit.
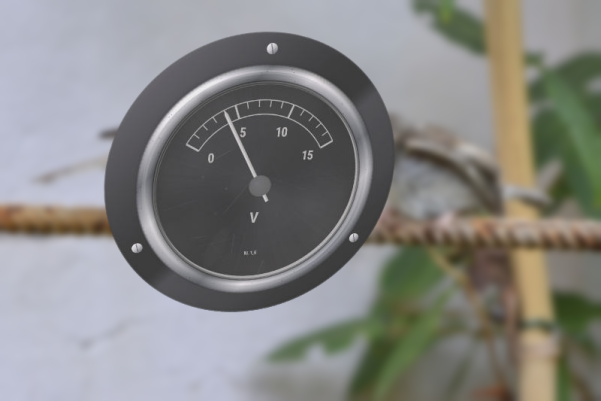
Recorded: 4
